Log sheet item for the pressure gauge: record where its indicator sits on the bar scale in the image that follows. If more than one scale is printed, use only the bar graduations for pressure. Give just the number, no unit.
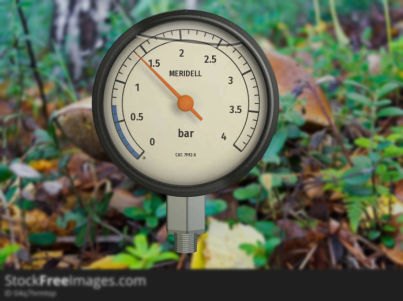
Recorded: 1.4
